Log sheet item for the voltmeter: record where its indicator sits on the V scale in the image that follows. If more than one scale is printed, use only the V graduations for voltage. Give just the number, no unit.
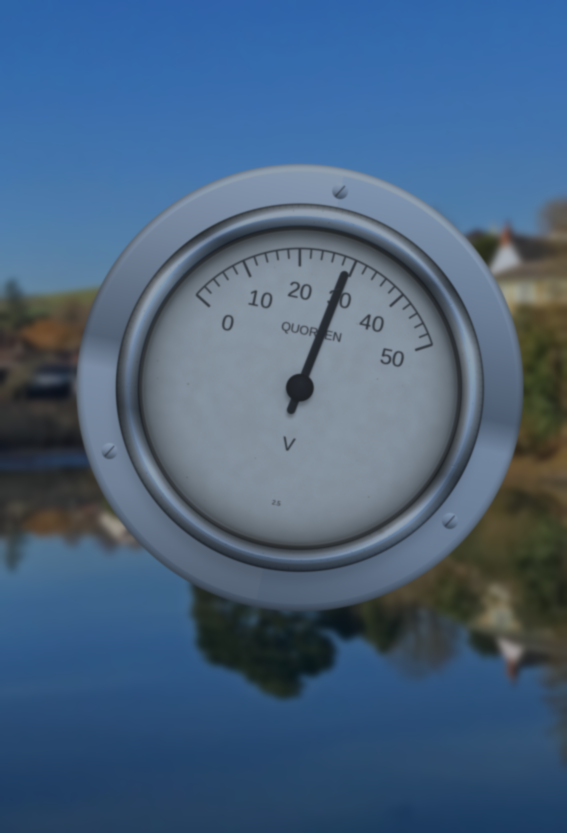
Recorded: 29
